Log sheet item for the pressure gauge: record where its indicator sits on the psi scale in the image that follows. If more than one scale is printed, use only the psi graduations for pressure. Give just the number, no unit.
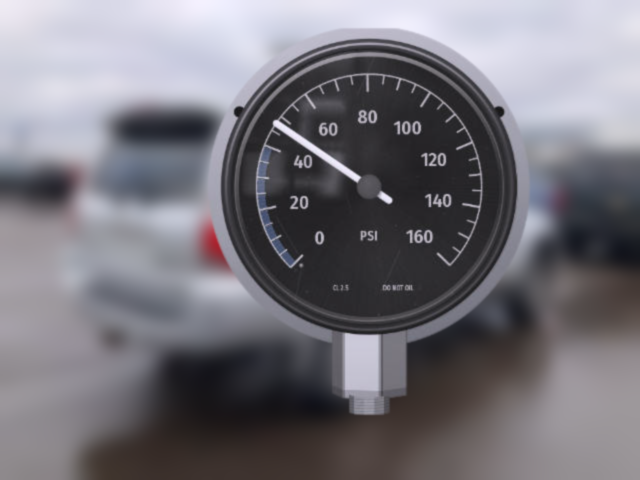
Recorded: 47.5
